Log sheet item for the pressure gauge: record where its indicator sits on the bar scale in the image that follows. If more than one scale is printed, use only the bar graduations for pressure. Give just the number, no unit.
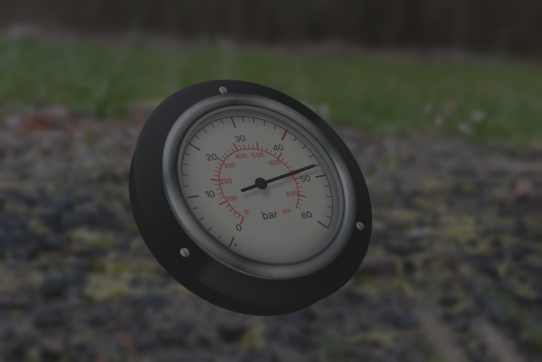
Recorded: 48
